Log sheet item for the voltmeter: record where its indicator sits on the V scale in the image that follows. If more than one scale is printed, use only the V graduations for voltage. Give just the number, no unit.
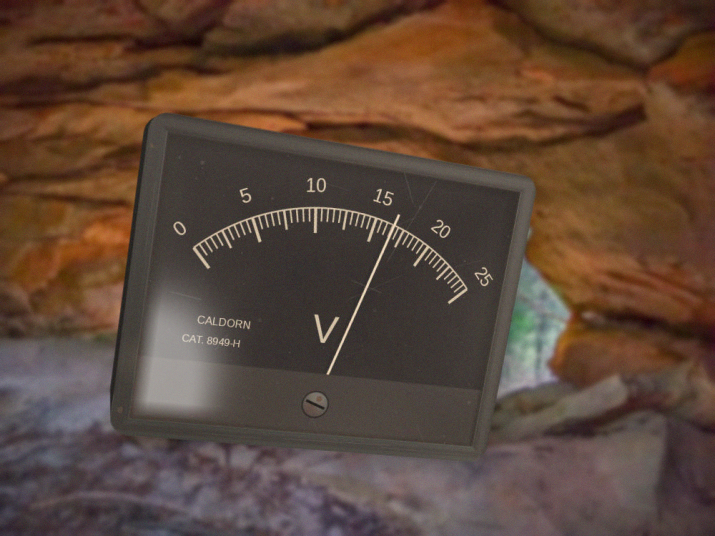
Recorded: 16.5
